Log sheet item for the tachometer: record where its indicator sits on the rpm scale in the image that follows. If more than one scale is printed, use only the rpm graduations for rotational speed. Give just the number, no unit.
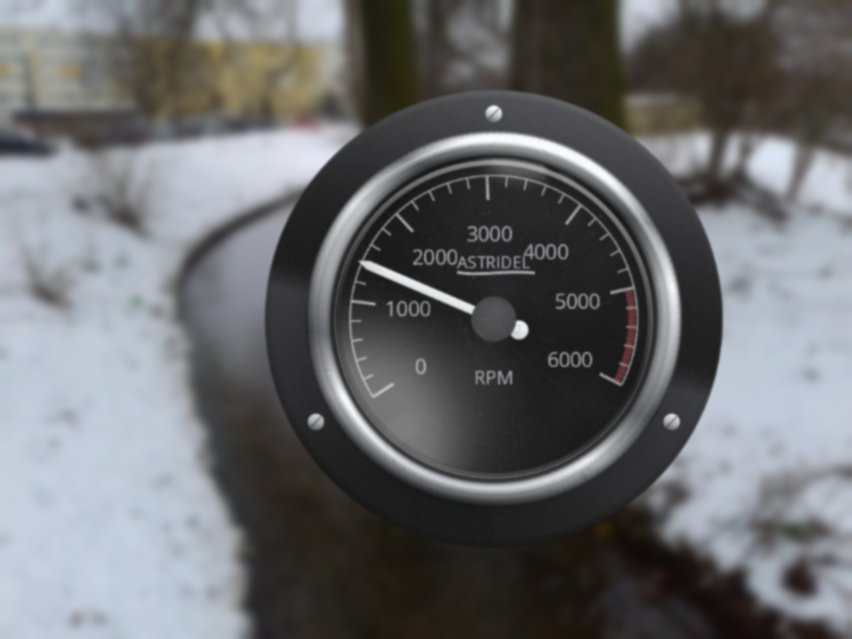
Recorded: 1400
